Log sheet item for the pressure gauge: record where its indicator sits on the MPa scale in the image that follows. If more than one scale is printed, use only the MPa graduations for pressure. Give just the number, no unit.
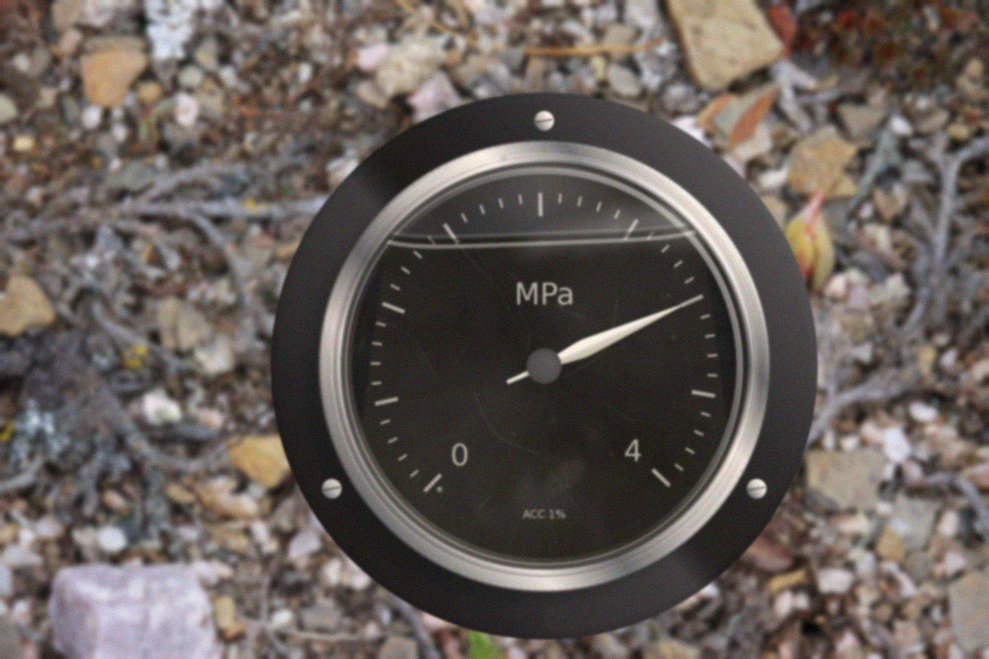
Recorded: 3
